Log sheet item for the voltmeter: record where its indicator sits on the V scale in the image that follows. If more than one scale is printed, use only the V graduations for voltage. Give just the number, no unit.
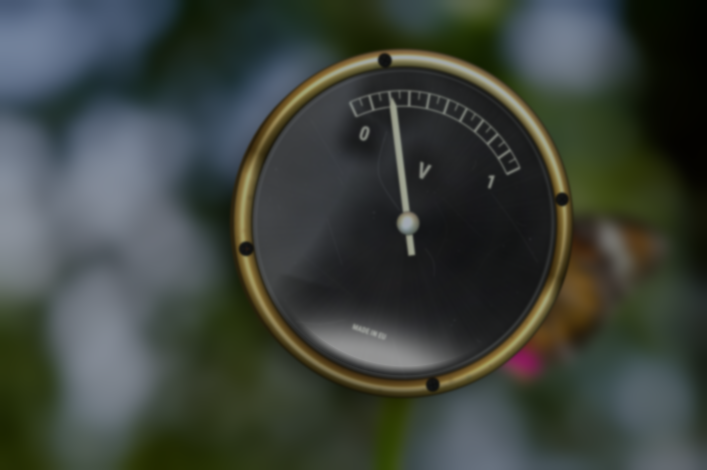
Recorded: 0.2
